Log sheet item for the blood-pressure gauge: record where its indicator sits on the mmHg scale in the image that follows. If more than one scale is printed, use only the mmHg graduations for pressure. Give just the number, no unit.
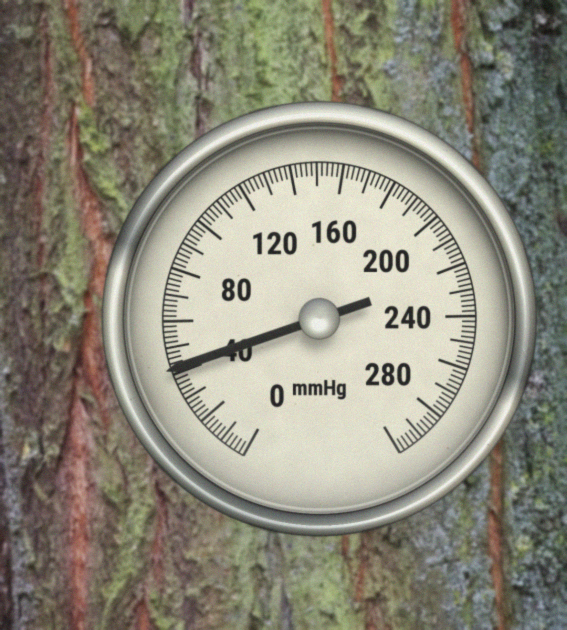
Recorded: 42
